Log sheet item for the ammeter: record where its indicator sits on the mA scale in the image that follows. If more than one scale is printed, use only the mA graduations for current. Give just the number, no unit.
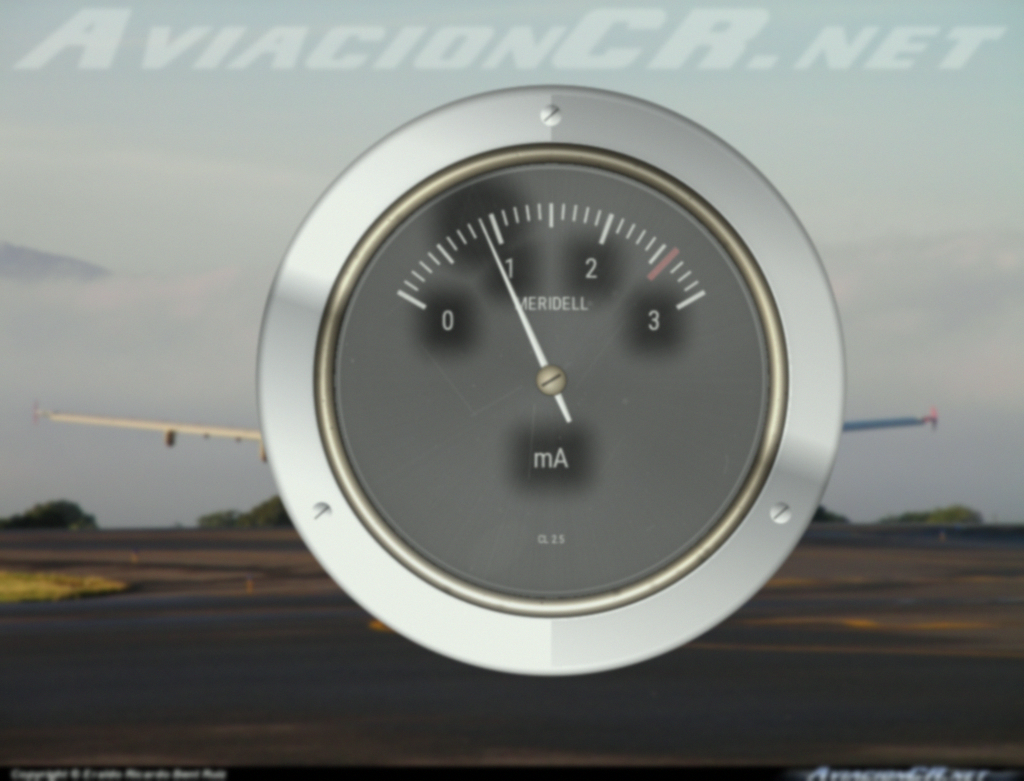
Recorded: 0.9
